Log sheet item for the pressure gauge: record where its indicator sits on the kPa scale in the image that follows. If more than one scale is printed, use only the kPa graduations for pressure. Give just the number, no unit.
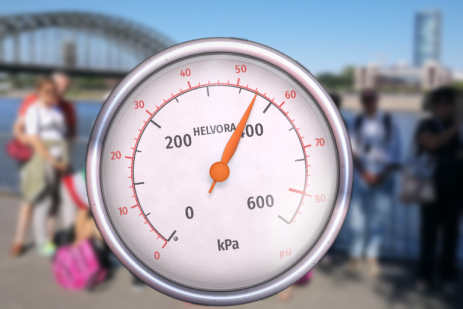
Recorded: 375
